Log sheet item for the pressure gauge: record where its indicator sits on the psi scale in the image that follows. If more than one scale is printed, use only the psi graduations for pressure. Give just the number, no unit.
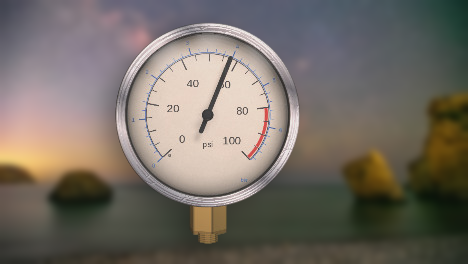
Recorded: 57.5
